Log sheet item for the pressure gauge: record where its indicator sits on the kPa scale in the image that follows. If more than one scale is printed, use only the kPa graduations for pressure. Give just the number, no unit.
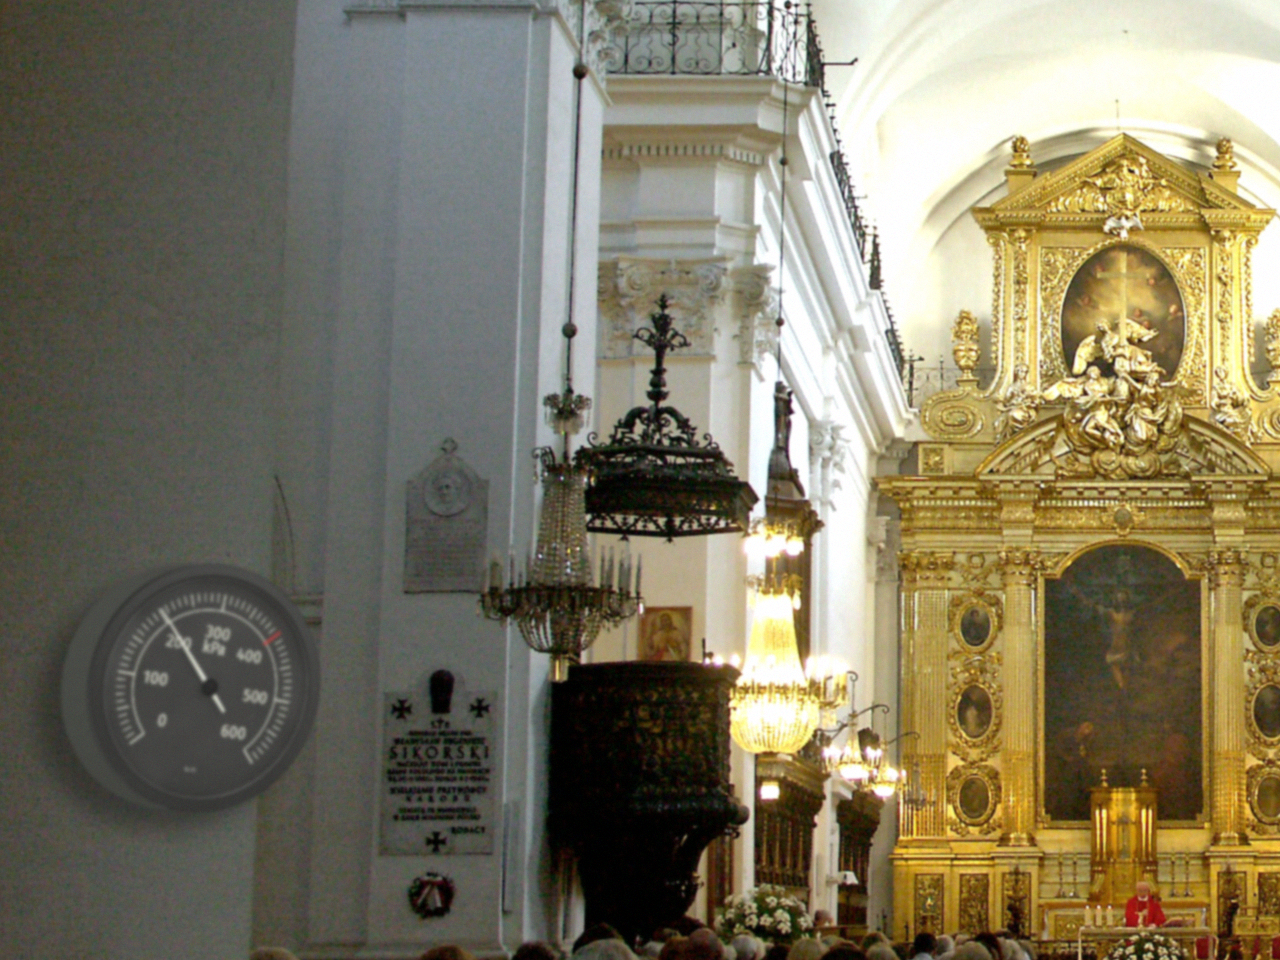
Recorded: 200
